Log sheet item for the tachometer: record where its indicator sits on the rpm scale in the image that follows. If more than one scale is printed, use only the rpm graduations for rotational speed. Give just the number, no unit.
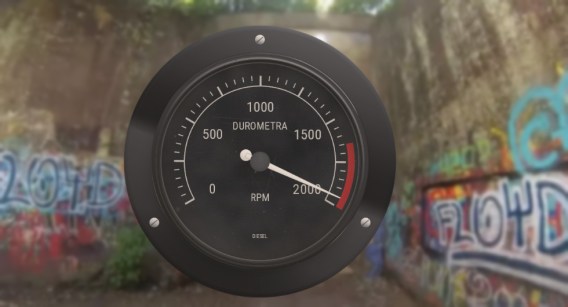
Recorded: 1950
